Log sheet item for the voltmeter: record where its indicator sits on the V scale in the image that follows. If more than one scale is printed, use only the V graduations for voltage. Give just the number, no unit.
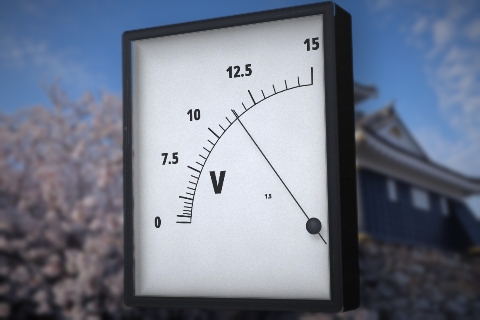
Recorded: 11.5
